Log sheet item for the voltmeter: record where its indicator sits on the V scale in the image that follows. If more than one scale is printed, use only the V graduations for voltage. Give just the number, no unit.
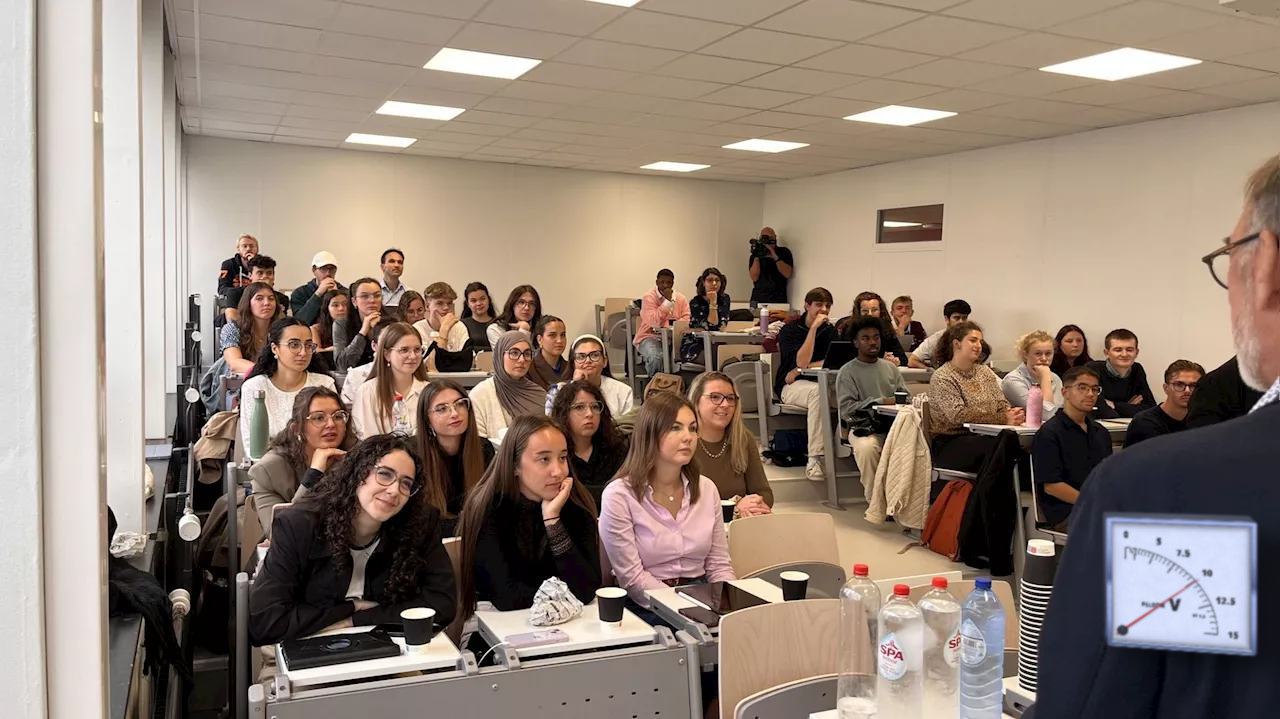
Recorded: 10
